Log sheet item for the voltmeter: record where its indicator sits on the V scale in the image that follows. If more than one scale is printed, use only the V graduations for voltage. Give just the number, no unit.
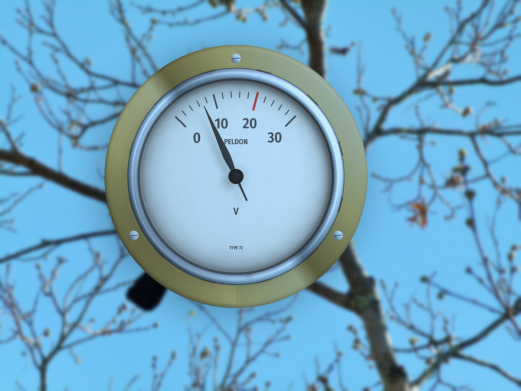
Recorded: 7
